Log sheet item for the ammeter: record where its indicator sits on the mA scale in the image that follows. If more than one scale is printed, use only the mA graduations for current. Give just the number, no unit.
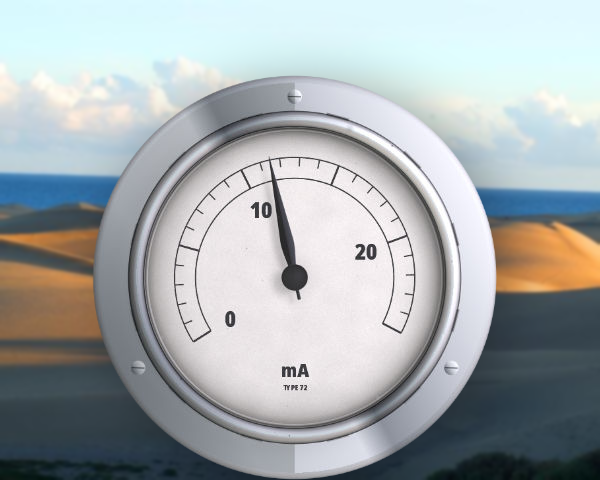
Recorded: 11.5
